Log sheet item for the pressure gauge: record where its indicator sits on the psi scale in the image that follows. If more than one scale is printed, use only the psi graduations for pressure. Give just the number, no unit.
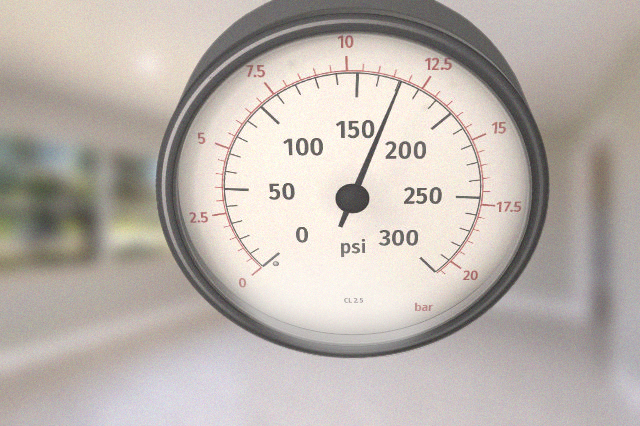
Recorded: 170
